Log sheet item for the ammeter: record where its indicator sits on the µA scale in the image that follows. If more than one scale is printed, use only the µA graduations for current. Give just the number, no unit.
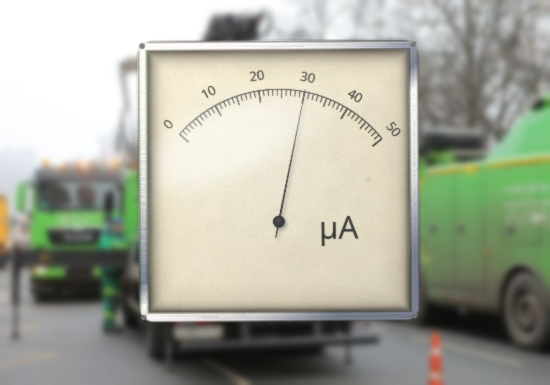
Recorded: 30
